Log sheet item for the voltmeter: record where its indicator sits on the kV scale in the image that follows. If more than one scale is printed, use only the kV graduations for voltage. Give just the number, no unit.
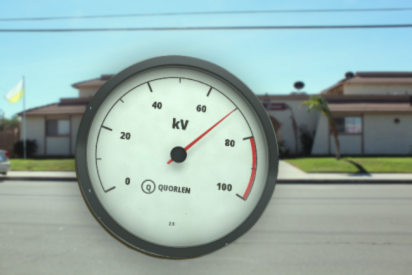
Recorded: 70
